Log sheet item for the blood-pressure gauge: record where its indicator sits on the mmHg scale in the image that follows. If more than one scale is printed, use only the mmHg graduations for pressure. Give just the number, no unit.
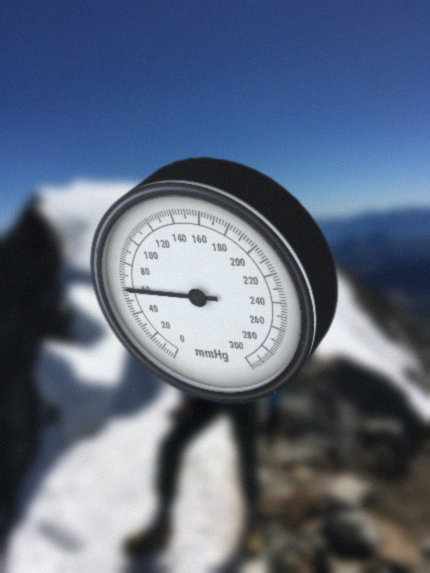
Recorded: 60
